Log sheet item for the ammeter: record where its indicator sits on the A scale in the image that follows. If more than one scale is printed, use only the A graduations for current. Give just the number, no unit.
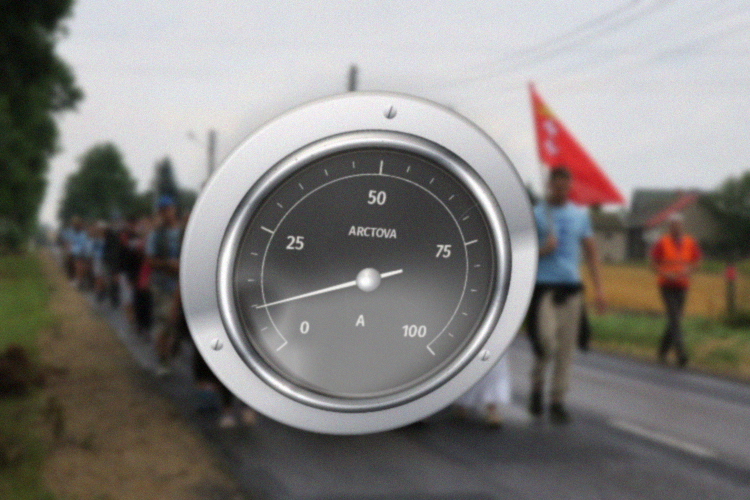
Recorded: 10
